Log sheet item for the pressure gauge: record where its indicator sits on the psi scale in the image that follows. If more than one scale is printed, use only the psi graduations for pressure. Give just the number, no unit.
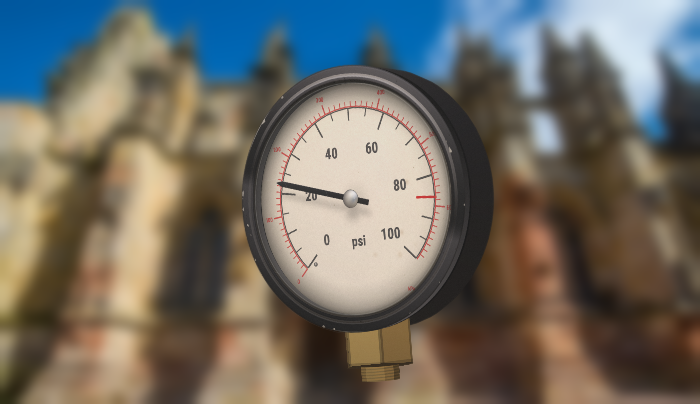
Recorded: 22.5
